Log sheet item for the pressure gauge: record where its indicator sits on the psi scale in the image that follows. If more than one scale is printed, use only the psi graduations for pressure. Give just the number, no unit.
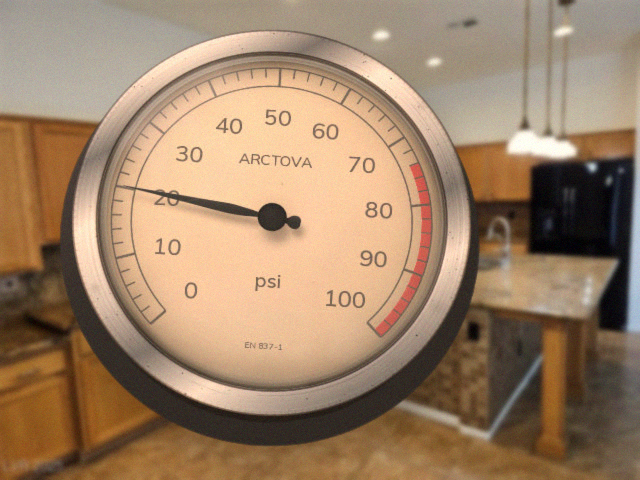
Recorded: 20
